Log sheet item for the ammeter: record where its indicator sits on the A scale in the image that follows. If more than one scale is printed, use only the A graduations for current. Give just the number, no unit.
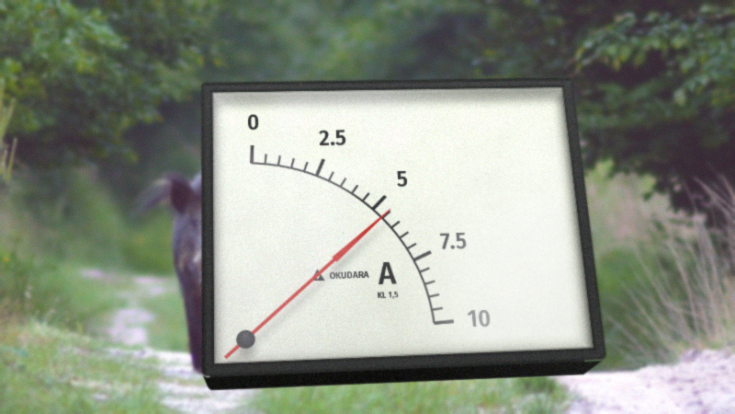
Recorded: 5.5
